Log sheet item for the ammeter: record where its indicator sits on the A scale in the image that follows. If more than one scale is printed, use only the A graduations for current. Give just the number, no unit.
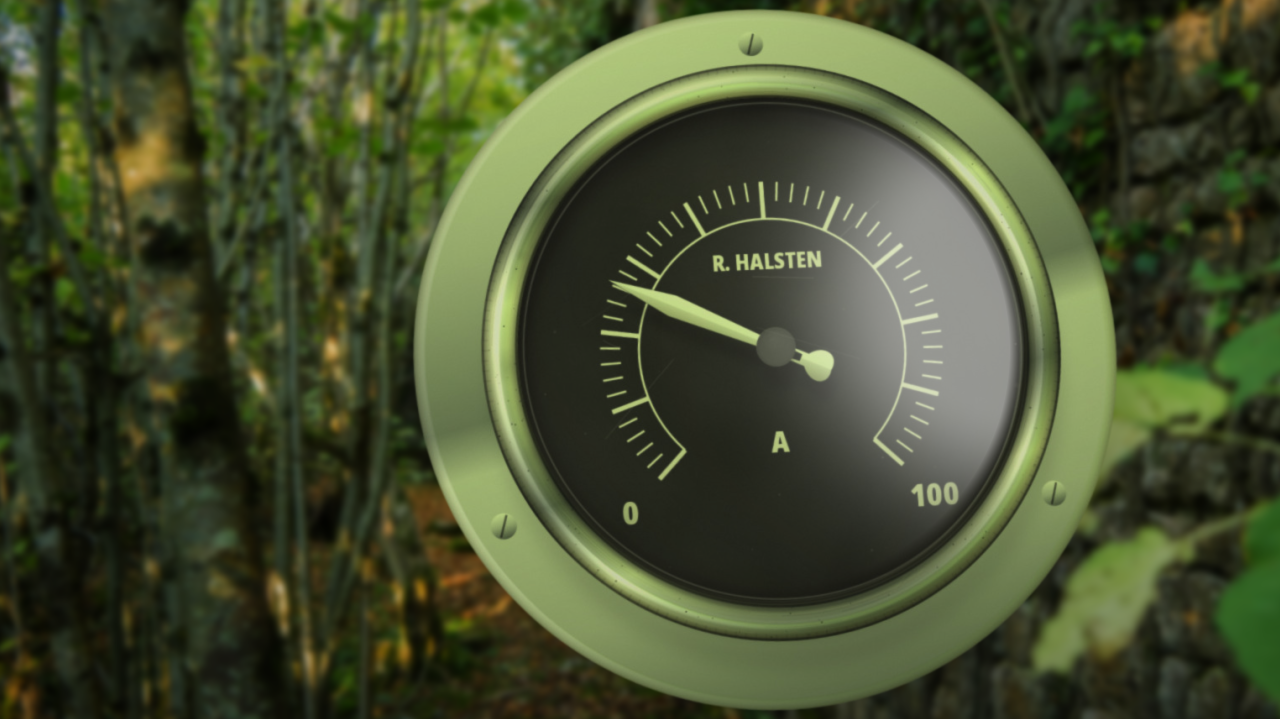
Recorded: 26
